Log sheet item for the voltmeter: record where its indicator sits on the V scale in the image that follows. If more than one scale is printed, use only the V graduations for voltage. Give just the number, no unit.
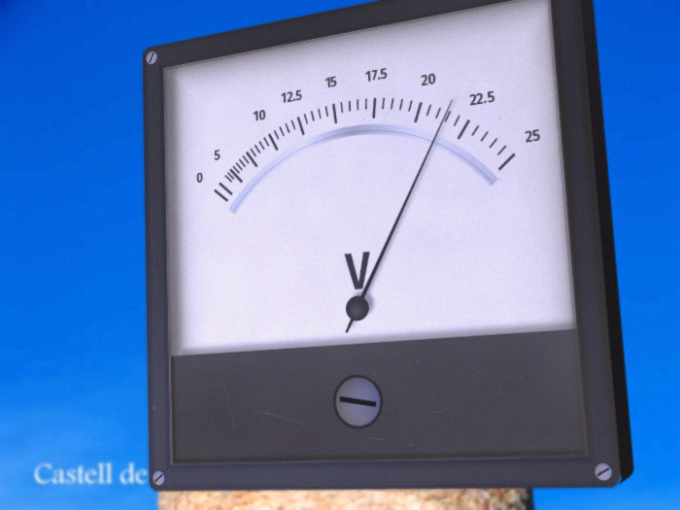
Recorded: 21.5
